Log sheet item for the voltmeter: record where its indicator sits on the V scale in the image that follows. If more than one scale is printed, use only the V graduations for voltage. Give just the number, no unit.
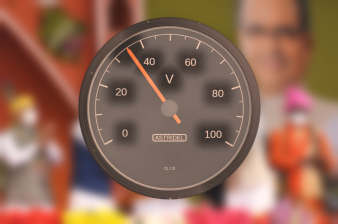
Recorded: 35
